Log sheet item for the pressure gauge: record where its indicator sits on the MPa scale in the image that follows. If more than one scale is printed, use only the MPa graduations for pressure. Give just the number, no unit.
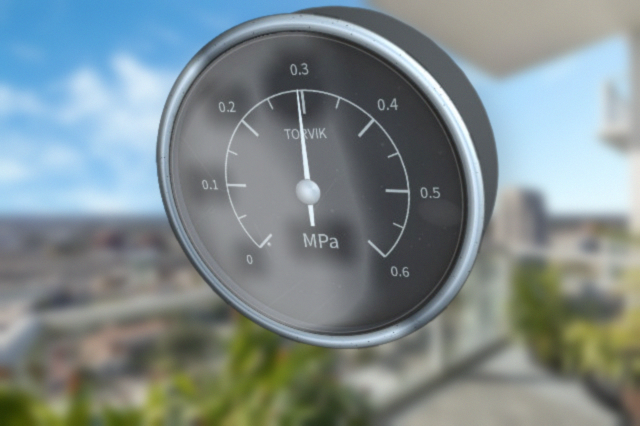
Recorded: 0.3
